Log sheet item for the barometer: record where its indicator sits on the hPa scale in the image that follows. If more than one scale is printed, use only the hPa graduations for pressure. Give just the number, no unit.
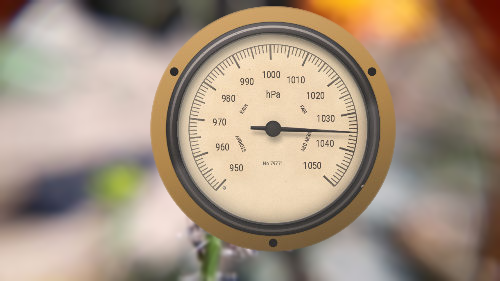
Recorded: 1035
